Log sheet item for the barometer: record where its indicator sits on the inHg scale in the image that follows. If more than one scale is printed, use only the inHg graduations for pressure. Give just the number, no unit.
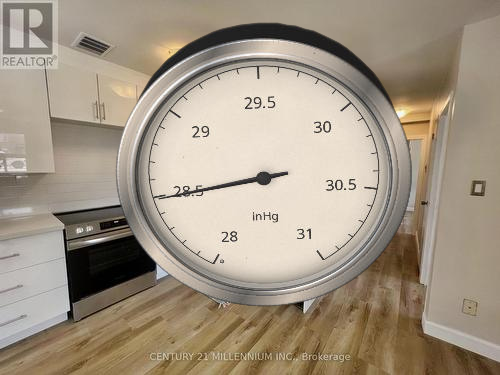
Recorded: 28.5
